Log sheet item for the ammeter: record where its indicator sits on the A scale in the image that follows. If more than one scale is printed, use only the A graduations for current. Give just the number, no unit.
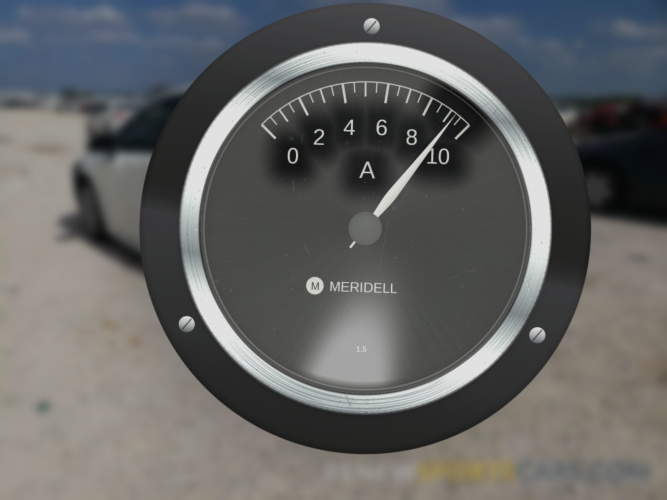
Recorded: 9.25
